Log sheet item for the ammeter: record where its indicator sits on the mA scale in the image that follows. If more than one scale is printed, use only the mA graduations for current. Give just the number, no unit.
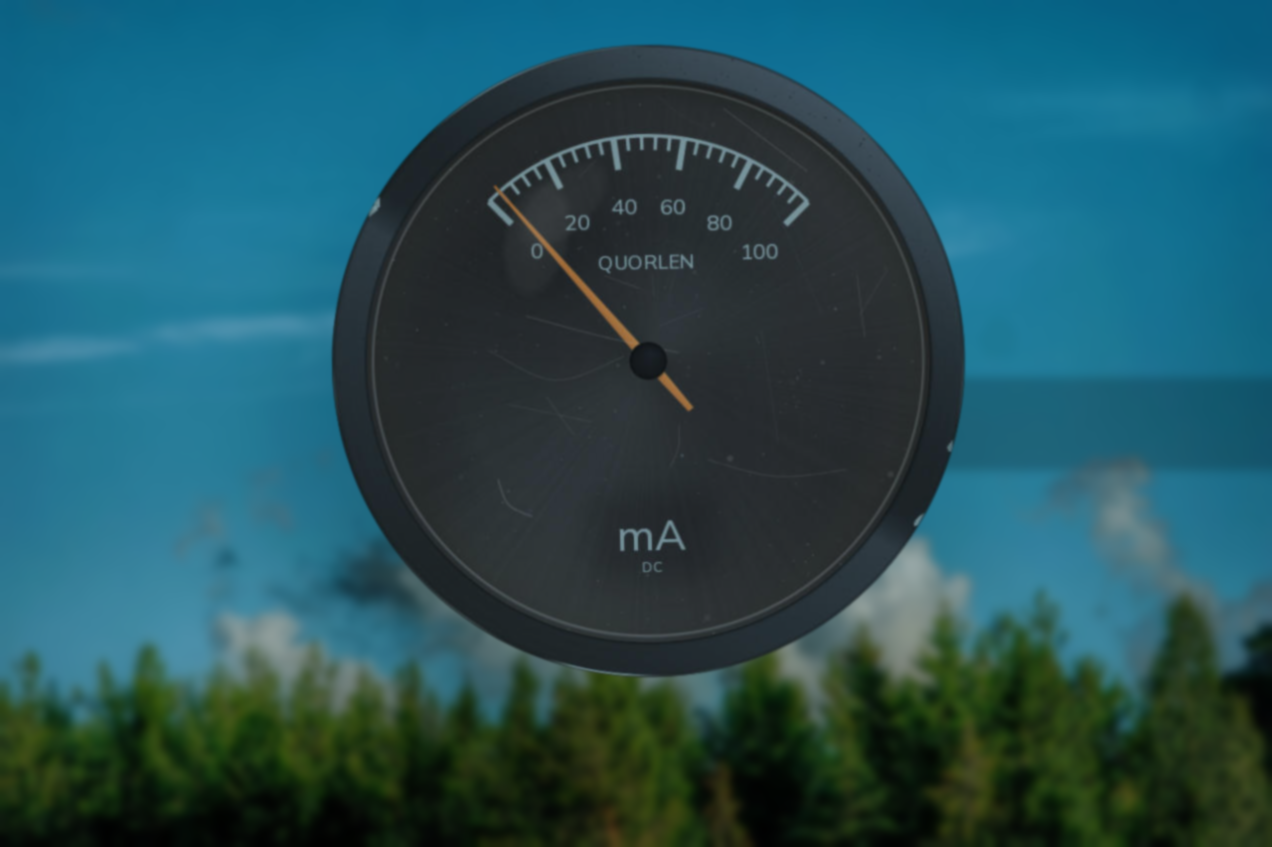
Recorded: 4
